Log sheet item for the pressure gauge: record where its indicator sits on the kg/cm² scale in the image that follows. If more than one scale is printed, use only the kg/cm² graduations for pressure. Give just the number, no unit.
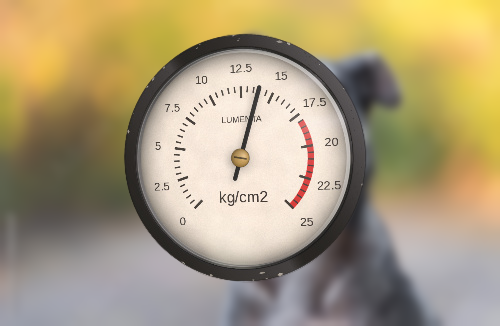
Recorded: 14
